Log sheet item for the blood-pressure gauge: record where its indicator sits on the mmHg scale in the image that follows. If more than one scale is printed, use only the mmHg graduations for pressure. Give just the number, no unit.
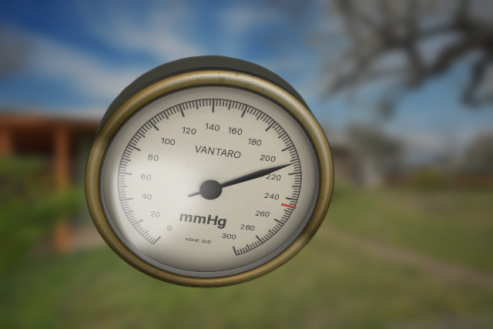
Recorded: 210
